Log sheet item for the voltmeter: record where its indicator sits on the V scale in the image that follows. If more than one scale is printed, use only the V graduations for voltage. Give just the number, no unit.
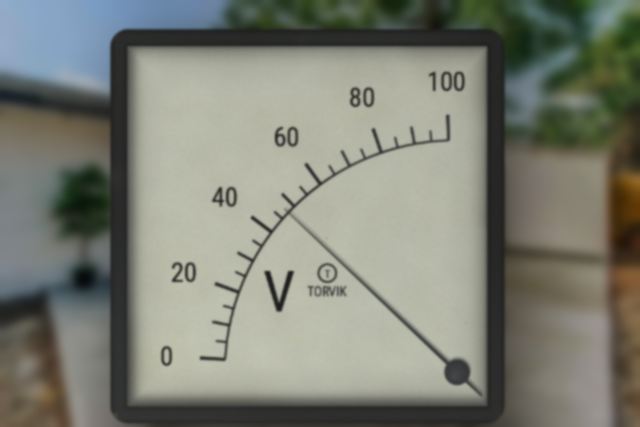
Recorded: 47.5
